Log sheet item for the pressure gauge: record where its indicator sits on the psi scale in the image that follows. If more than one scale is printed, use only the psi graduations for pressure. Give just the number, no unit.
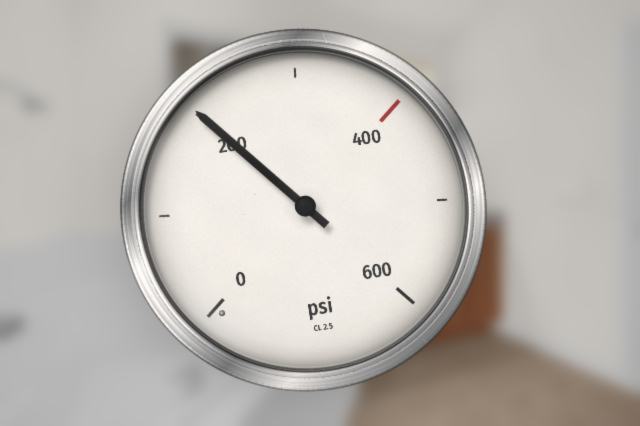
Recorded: 200
